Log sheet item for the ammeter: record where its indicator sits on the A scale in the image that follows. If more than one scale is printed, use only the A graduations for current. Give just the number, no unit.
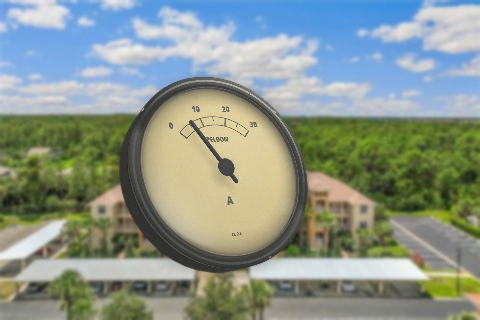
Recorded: 5
